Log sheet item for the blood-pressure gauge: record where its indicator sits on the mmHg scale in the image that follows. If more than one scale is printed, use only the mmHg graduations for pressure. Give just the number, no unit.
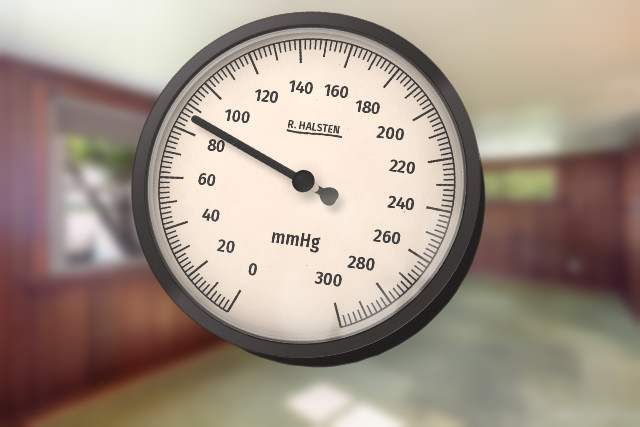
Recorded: 86
